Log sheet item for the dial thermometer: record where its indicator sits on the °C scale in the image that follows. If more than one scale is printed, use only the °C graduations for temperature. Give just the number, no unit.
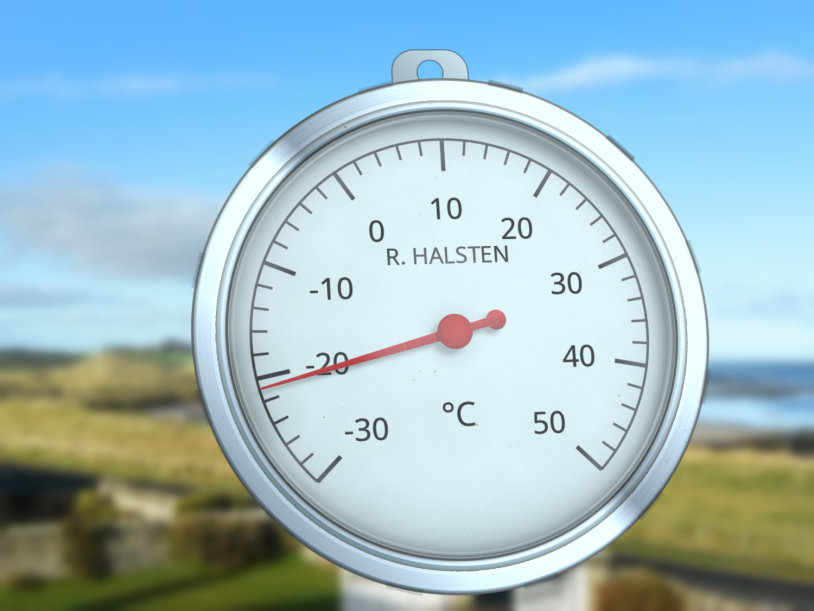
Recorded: -21
